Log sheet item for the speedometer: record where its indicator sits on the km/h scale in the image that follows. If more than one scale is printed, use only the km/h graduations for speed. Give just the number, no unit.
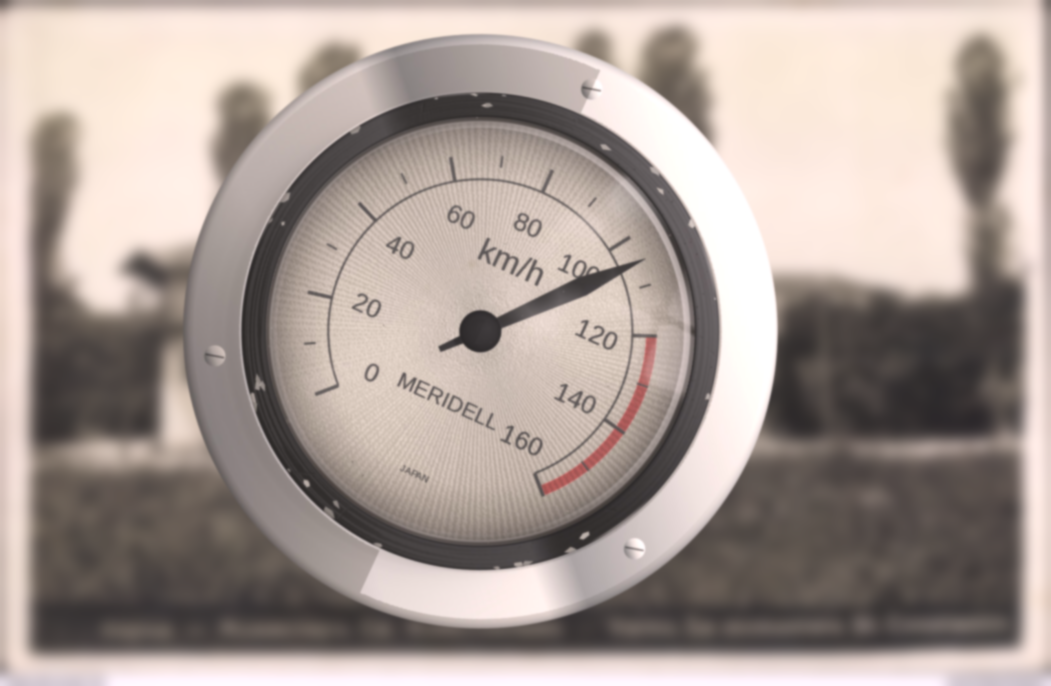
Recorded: 105
